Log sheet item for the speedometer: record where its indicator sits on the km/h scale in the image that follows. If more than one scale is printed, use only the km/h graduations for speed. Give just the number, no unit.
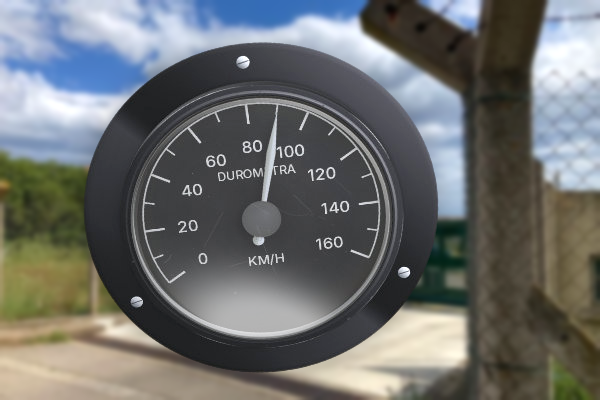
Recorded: 90
